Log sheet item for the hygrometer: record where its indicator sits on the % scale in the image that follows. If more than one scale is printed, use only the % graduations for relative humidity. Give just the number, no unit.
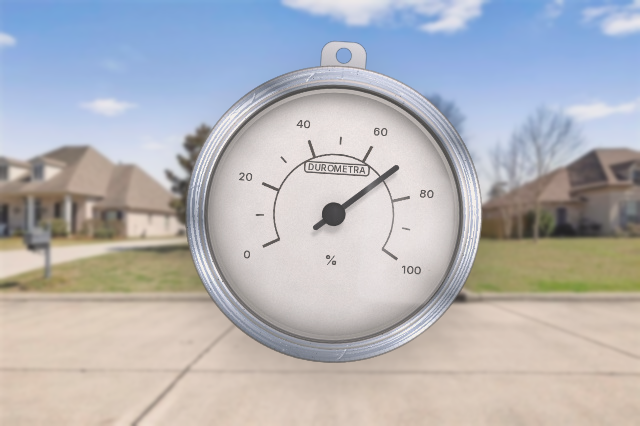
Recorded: 70
